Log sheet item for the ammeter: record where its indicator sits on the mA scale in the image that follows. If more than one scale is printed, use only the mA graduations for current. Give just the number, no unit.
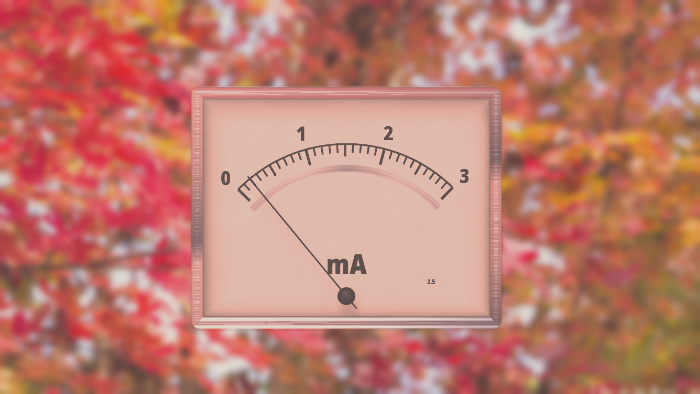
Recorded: 0.2
